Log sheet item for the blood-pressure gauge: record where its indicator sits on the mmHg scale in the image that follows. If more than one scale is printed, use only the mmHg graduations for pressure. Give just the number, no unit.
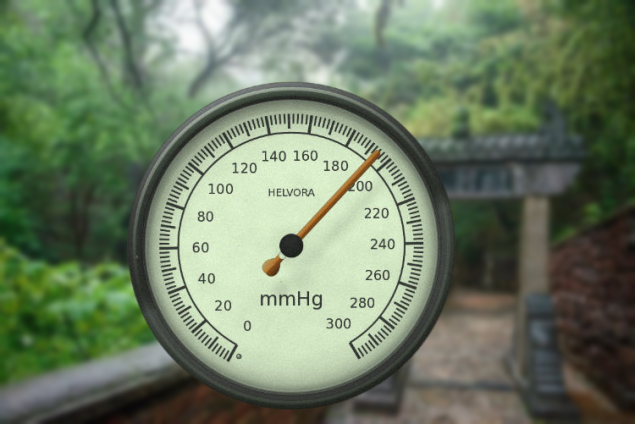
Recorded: 194
